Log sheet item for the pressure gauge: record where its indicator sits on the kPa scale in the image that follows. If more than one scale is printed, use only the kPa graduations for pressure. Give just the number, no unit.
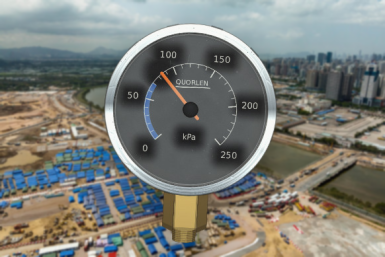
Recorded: 85
